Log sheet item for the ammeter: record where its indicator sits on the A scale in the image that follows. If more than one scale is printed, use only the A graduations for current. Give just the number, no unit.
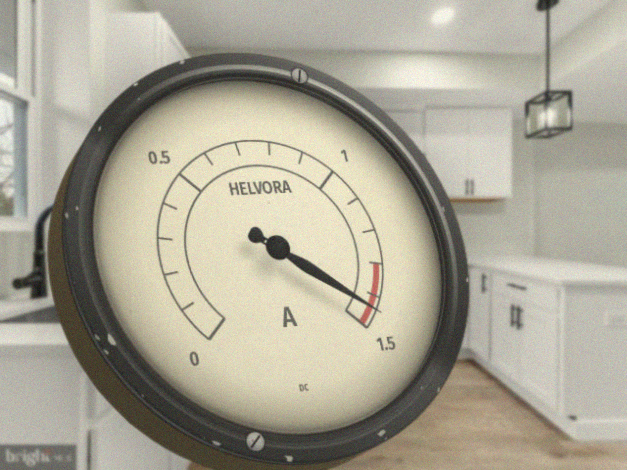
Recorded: 1.45
